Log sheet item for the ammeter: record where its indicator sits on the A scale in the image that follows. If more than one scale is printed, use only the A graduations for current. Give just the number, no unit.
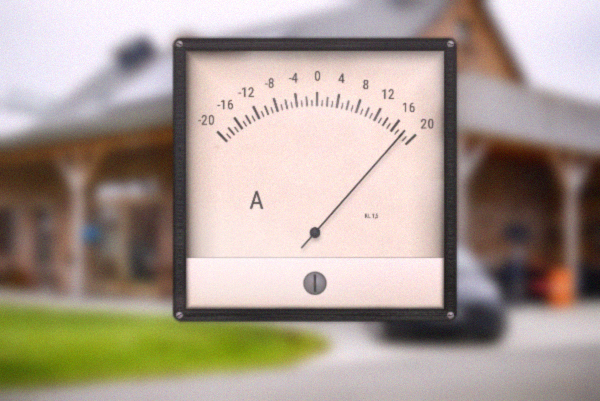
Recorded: 18
